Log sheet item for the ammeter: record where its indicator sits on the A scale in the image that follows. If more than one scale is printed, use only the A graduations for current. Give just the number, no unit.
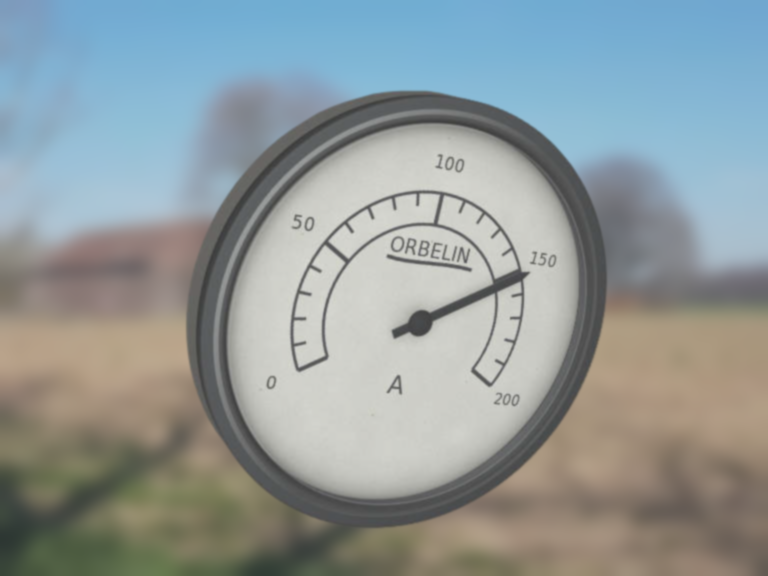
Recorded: 150
